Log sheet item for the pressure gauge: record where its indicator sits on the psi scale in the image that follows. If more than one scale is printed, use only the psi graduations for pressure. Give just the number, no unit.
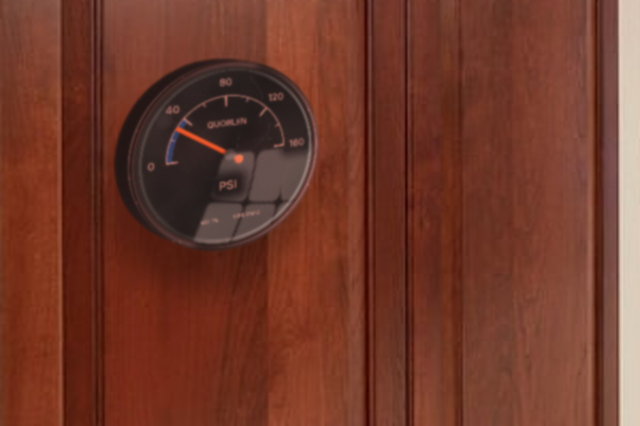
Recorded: 30
